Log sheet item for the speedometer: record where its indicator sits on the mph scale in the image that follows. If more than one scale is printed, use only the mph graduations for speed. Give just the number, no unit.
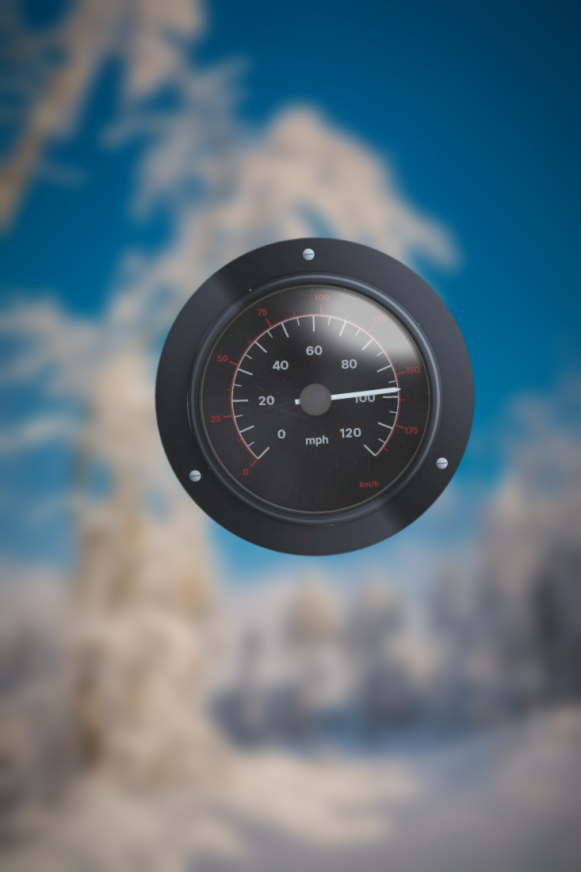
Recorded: 97.5
